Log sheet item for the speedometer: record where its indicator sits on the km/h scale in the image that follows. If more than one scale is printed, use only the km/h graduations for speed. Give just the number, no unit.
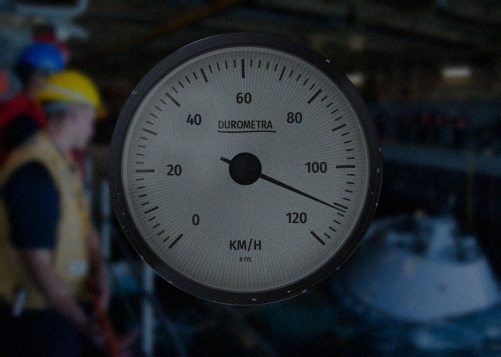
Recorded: 111
